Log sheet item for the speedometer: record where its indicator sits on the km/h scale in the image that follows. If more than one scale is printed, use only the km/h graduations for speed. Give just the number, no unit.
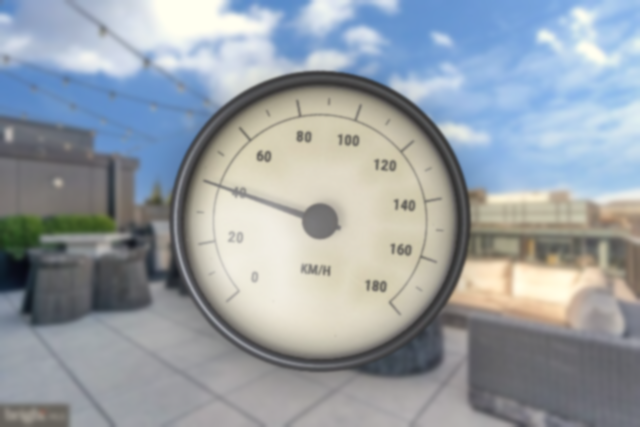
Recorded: 40
